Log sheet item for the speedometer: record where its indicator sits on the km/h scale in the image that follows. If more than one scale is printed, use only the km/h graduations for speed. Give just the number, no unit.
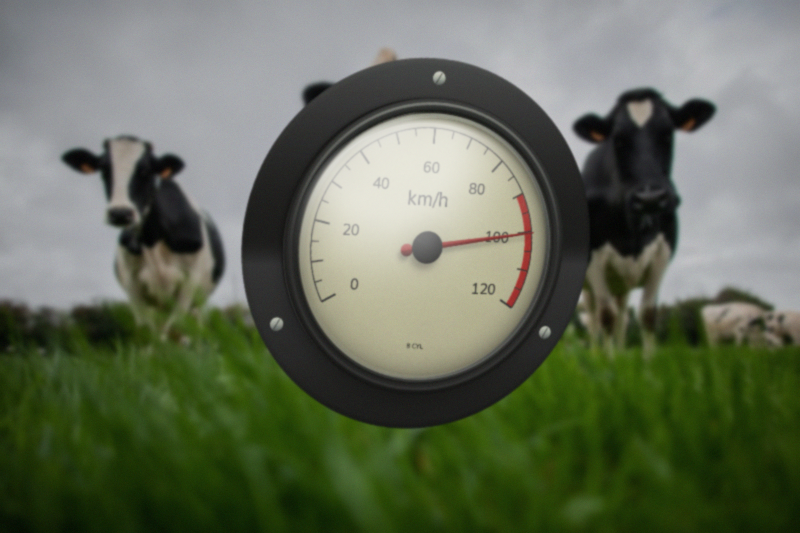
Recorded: 100
